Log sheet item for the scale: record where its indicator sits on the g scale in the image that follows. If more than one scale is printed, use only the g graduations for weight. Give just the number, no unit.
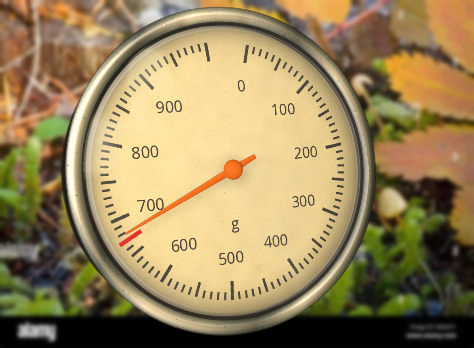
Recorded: 680
